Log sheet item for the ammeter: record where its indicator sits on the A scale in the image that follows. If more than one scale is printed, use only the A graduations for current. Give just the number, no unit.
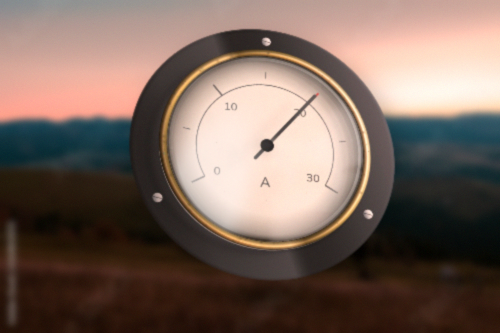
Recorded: 20
